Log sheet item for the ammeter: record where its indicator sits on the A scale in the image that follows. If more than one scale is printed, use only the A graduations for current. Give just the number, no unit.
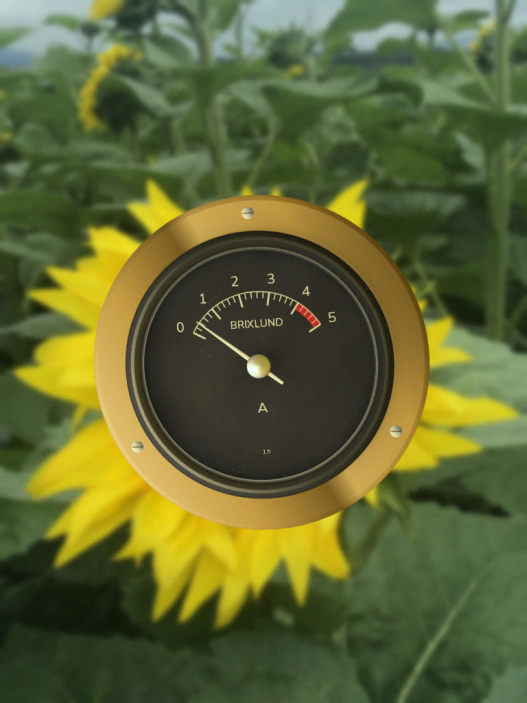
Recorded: 0.4
